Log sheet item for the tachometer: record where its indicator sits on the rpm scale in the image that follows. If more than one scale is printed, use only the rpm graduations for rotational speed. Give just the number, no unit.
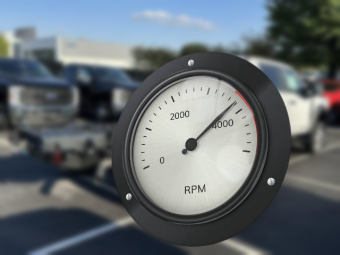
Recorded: 3800
